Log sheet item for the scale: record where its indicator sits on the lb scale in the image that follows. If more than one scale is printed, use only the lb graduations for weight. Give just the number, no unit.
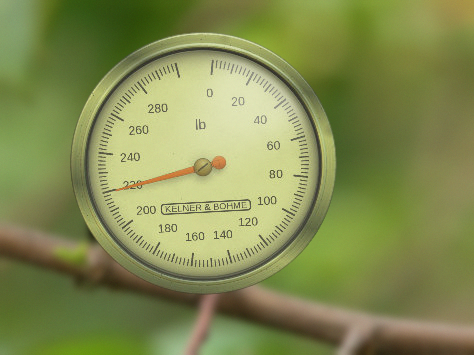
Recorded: 220
